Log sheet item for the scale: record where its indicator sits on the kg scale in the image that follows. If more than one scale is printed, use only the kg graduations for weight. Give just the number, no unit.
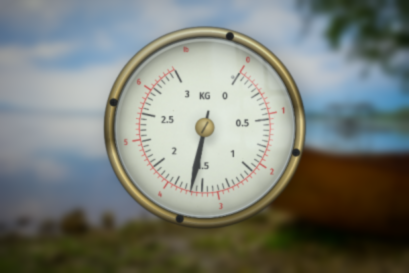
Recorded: 1.6
